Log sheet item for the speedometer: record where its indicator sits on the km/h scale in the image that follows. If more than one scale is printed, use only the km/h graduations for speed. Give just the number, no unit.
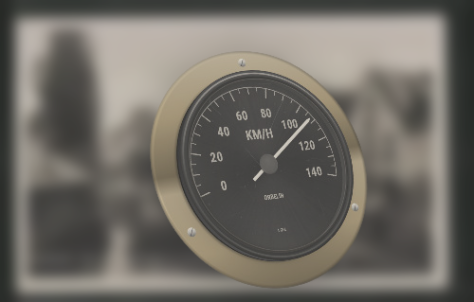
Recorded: 107.5
